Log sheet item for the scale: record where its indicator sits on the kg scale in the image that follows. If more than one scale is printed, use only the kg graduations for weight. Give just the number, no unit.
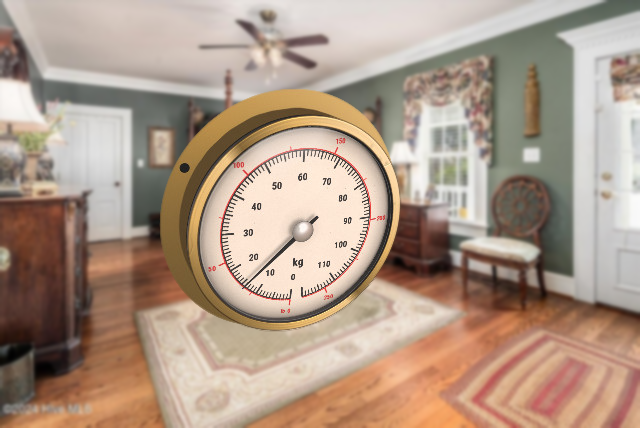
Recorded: 15
